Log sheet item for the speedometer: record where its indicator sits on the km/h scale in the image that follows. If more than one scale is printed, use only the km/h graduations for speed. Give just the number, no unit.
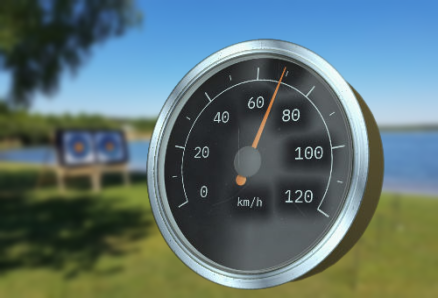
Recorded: 70
